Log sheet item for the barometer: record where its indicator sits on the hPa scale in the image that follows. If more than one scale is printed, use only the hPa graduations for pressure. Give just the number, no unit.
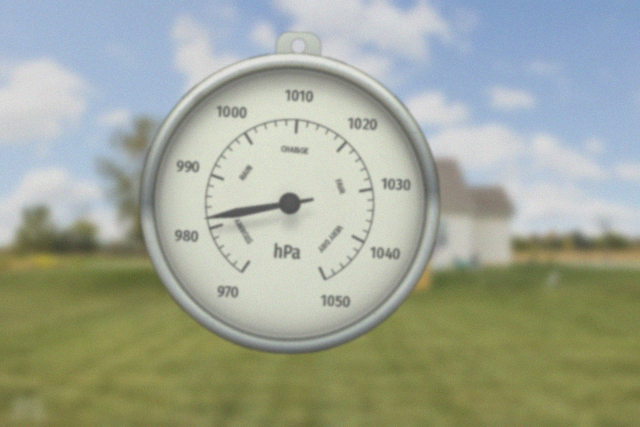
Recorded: 982
